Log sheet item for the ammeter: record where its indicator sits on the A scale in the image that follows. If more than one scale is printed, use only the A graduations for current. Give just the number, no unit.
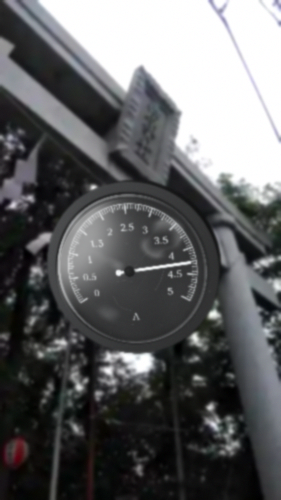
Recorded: 4.25
